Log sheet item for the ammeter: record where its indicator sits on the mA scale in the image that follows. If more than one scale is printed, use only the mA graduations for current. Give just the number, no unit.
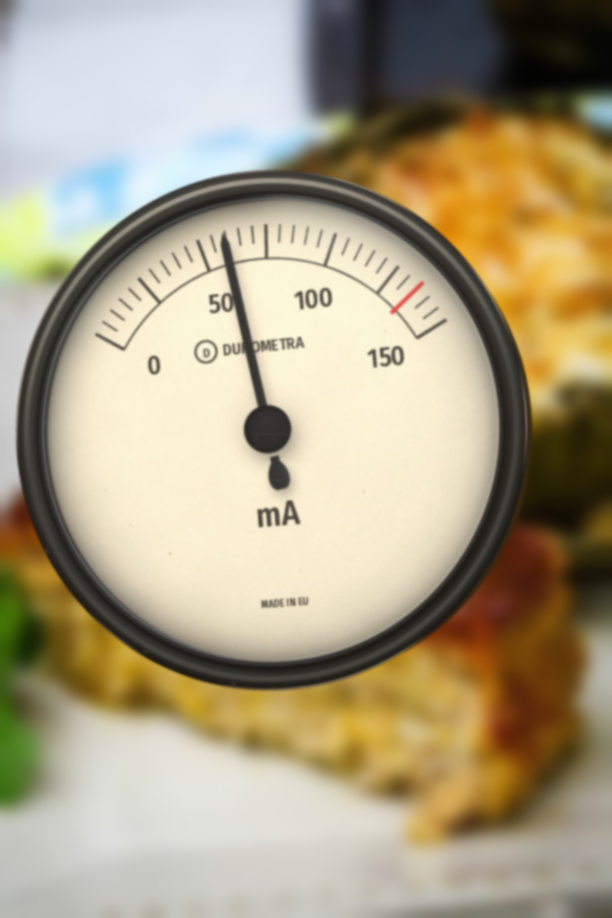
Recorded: 60
